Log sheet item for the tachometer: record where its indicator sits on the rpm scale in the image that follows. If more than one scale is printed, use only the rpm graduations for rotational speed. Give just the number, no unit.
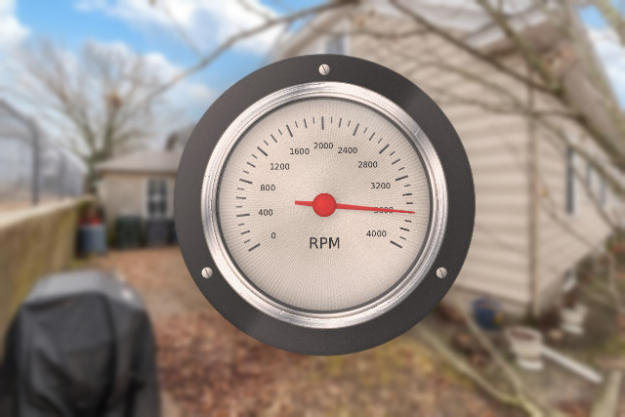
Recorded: 3600
